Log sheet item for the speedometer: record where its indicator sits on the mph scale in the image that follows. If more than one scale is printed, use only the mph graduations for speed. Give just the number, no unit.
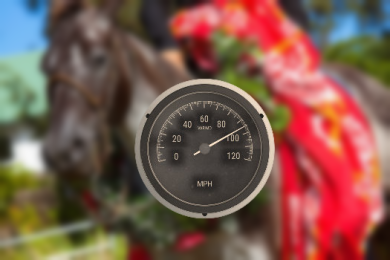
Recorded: 95
